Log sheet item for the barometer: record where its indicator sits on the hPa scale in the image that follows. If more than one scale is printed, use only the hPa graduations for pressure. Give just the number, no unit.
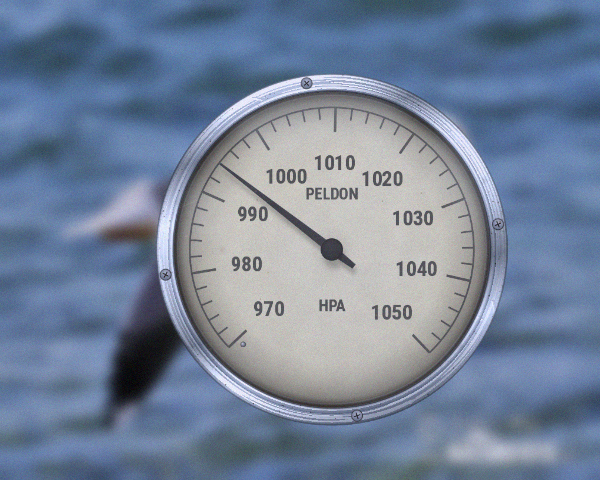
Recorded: 994
